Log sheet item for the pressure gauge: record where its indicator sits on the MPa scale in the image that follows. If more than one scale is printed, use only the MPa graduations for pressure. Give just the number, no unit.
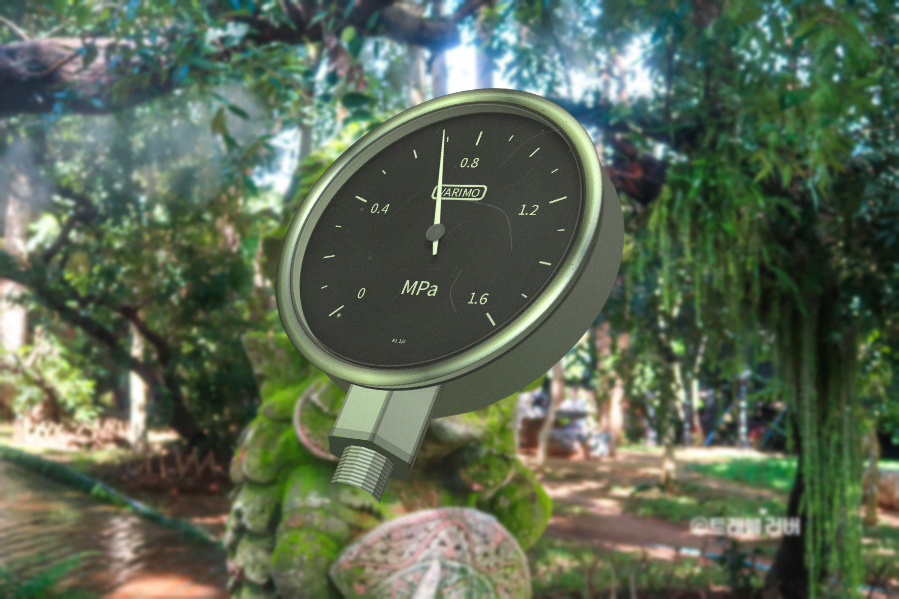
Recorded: 0.7
